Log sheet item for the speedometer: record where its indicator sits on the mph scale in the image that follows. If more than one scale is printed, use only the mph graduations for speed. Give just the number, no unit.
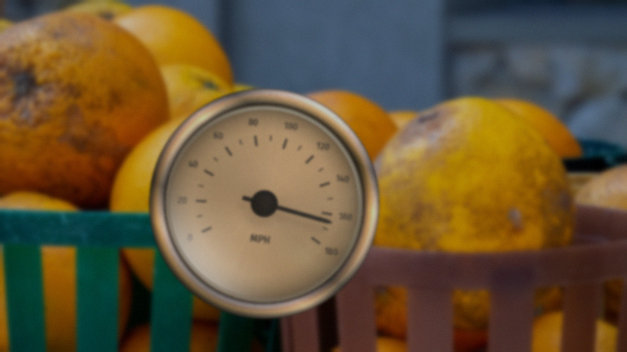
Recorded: 165
